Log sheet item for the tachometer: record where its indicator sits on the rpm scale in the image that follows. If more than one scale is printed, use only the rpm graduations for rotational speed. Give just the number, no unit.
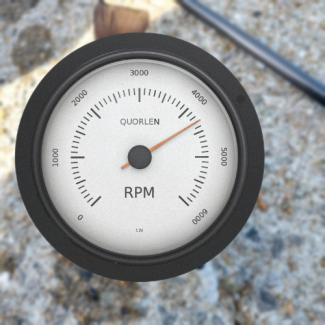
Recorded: 4300
